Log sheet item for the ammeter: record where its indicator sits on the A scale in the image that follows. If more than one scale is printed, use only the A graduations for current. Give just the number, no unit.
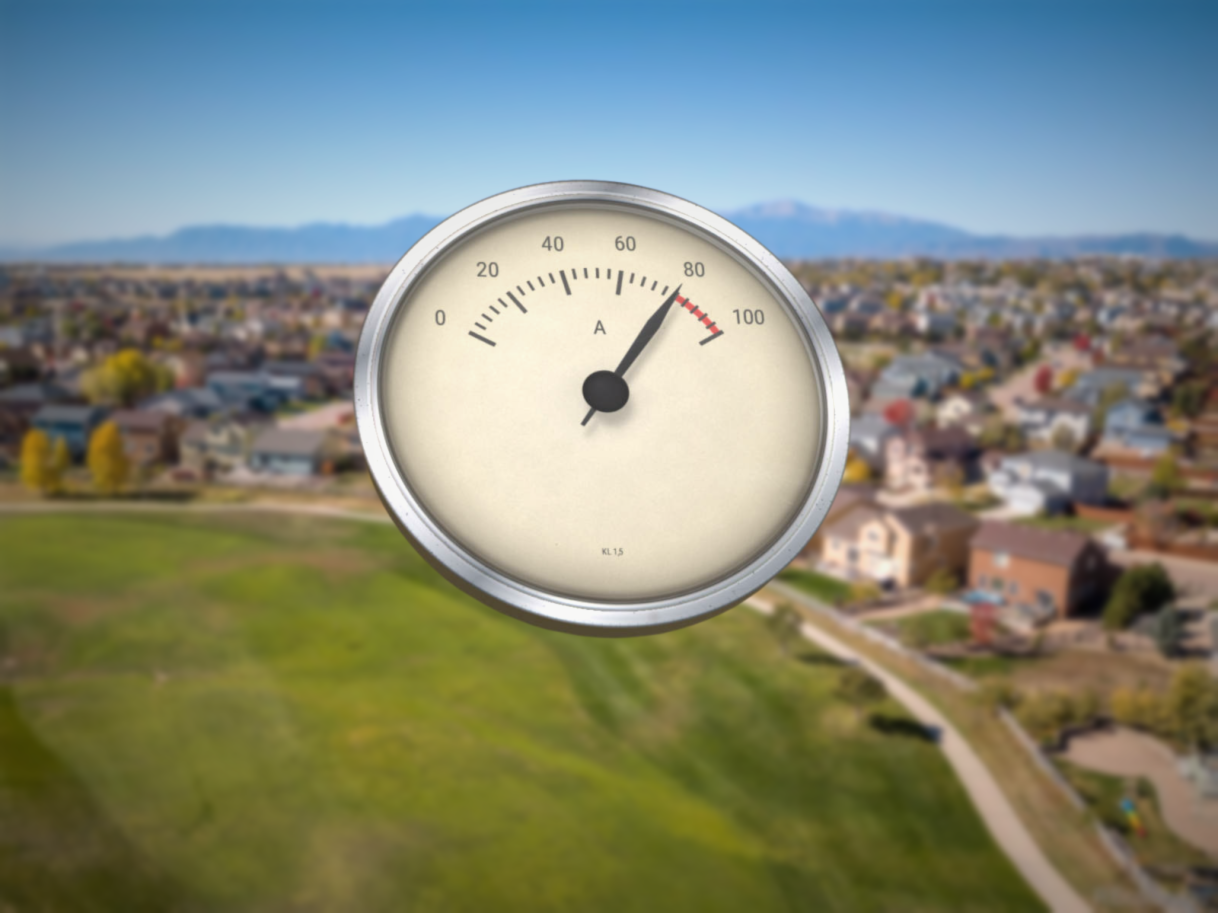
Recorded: 80
